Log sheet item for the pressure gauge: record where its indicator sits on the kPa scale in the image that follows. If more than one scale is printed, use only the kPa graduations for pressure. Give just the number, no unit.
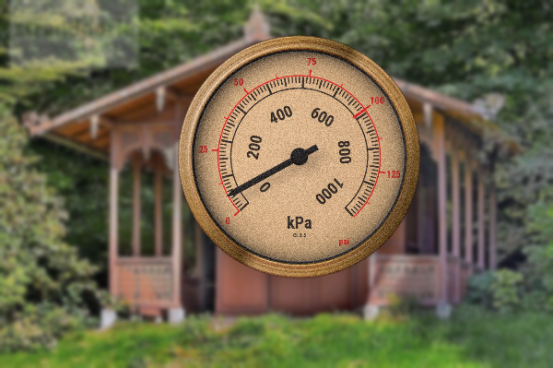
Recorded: 50
